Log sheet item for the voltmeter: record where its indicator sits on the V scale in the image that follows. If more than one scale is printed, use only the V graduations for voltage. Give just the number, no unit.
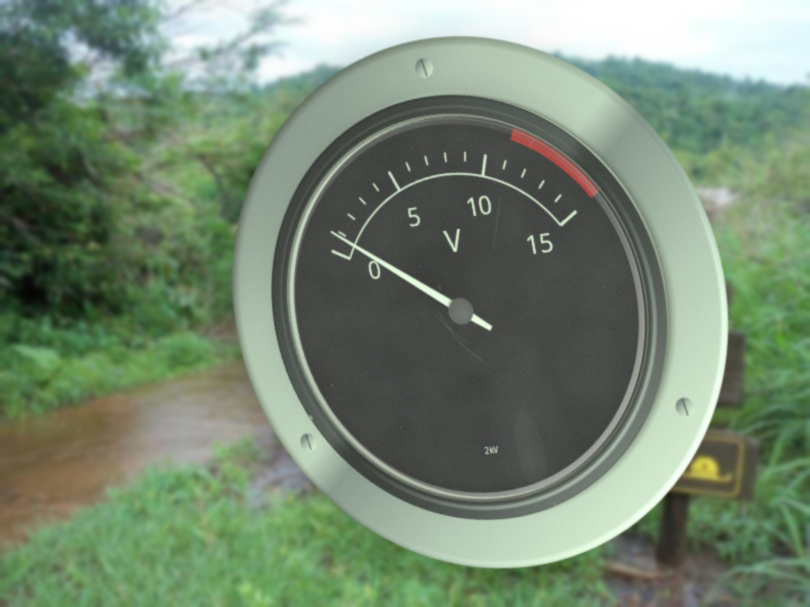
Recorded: 1
